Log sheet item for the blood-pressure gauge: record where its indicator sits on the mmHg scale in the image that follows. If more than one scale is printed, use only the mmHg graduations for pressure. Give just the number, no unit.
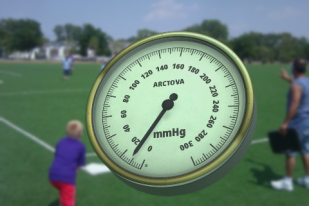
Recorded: 10
